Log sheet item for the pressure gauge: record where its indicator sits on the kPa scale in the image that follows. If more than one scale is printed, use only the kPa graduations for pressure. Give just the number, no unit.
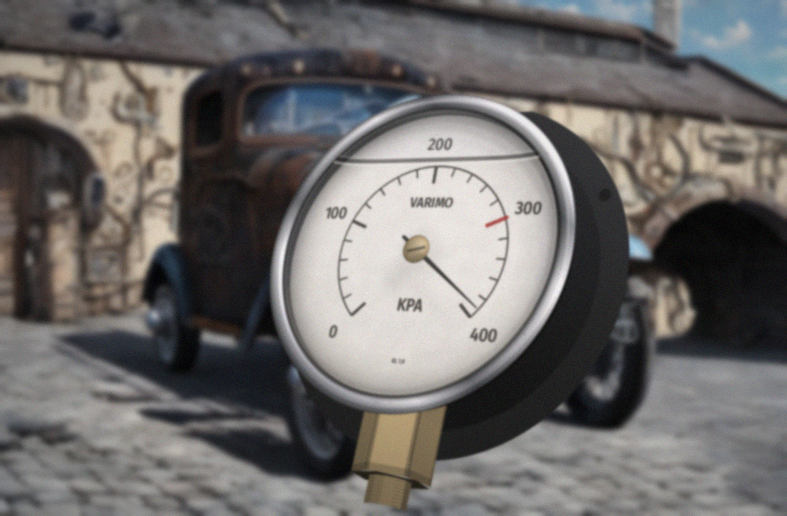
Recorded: 390
